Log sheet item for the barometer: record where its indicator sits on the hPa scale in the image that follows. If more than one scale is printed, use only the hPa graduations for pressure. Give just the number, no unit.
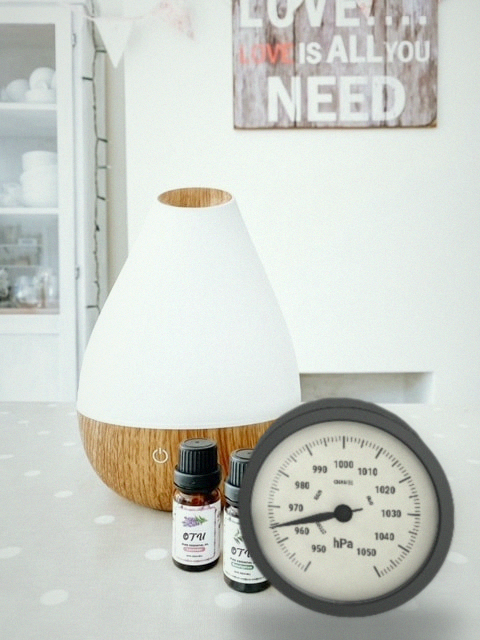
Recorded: 965
